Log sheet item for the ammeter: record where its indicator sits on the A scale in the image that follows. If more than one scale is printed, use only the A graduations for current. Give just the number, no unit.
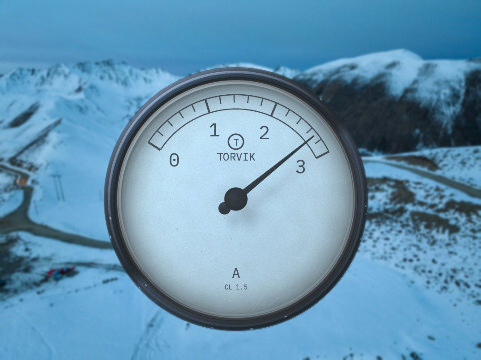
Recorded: 2.7
